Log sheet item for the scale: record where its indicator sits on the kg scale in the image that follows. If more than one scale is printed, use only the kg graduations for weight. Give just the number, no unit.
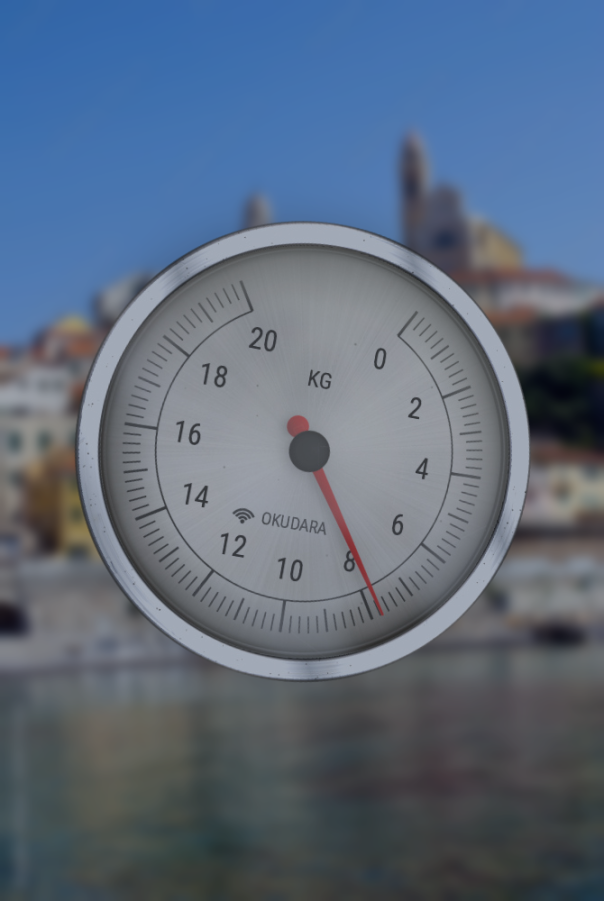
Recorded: 7.8
